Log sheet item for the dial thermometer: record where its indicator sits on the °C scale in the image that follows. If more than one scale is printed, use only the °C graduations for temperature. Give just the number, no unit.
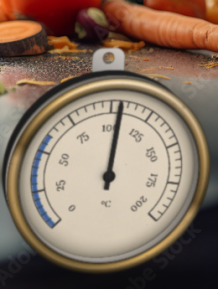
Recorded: 105
